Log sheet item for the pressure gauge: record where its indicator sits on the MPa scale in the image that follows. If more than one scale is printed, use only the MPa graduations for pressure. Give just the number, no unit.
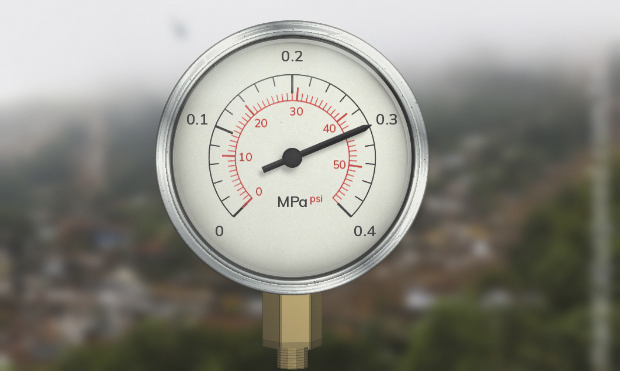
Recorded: 0.3
